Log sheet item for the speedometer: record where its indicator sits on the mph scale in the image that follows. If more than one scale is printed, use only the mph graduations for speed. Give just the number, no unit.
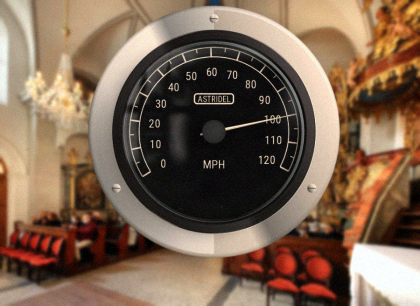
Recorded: 100
